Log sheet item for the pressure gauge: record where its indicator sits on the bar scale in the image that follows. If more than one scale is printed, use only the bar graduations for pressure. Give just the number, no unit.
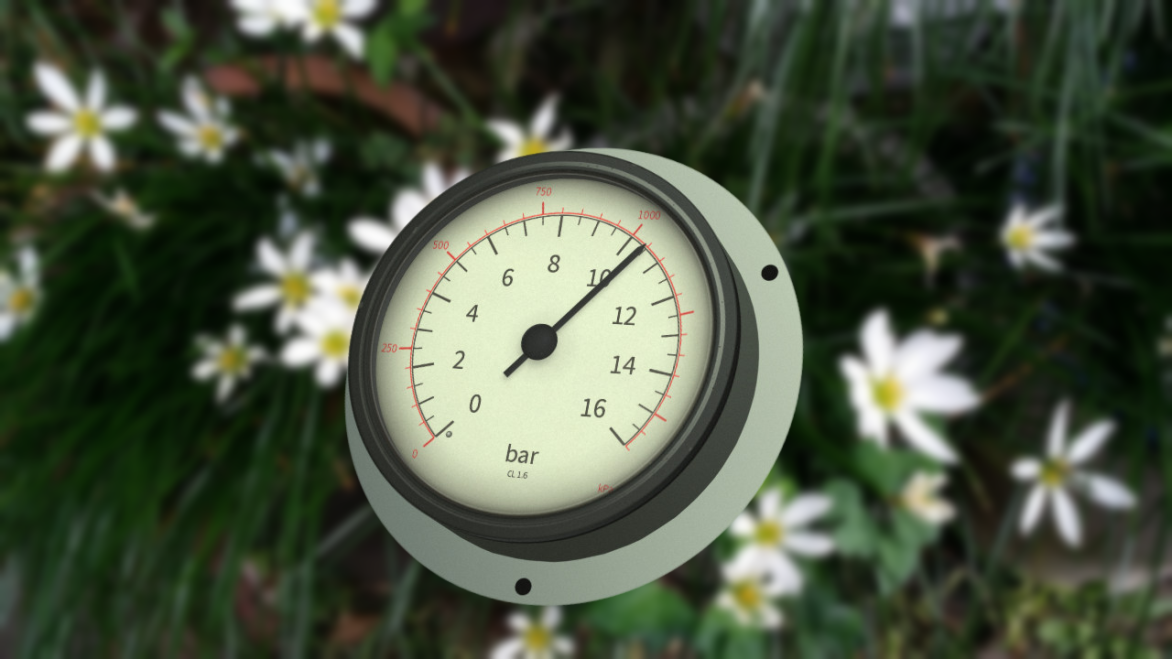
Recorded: 10.5
